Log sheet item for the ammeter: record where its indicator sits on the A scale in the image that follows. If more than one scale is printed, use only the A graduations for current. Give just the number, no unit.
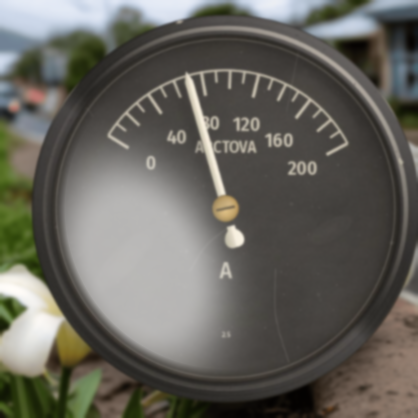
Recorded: 70
